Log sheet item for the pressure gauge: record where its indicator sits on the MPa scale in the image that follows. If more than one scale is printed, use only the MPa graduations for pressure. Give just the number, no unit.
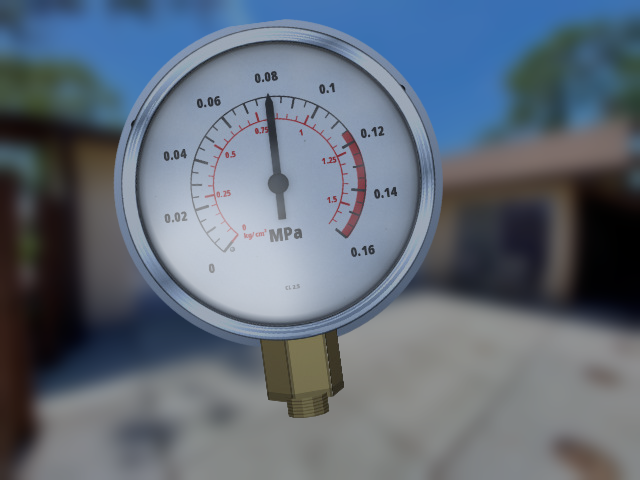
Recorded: 0.08
